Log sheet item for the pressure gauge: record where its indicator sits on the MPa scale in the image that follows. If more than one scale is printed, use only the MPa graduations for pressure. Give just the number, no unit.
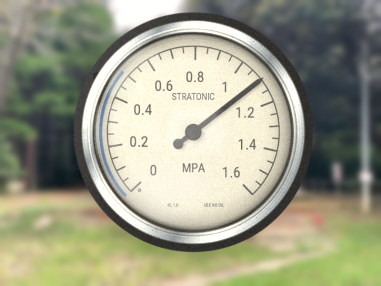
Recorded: 1.1
